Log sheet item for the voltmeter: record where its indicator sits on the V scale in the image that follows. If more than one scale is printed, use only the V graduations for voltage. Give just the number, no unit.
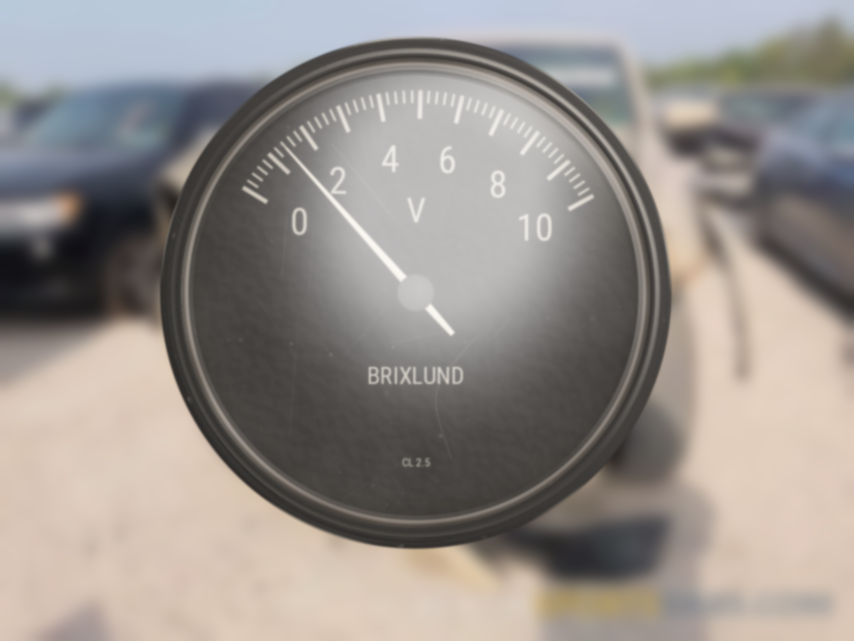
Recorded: 1.4
